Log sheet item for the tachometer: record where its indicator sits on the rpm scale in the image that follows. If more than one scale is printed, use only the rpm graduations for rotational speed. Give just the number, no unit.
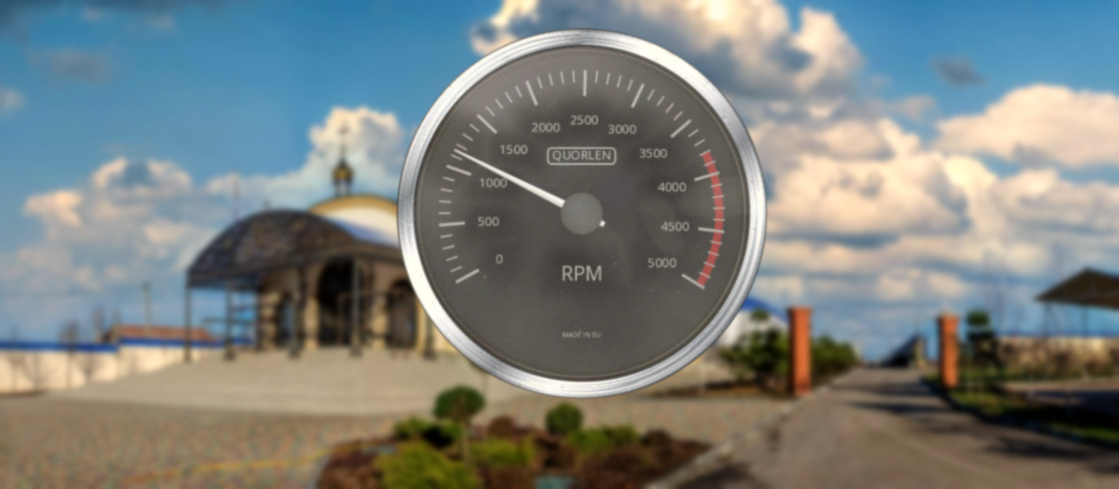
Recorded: 1150
